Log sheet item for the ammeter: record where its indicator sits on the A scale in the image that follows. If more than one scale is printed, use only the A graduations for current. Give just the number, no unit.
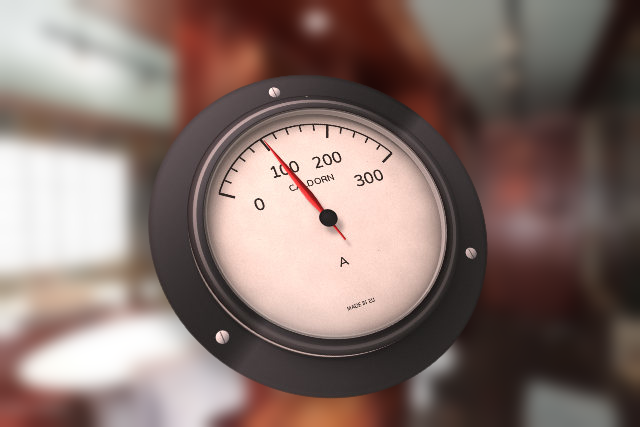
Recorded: 100
